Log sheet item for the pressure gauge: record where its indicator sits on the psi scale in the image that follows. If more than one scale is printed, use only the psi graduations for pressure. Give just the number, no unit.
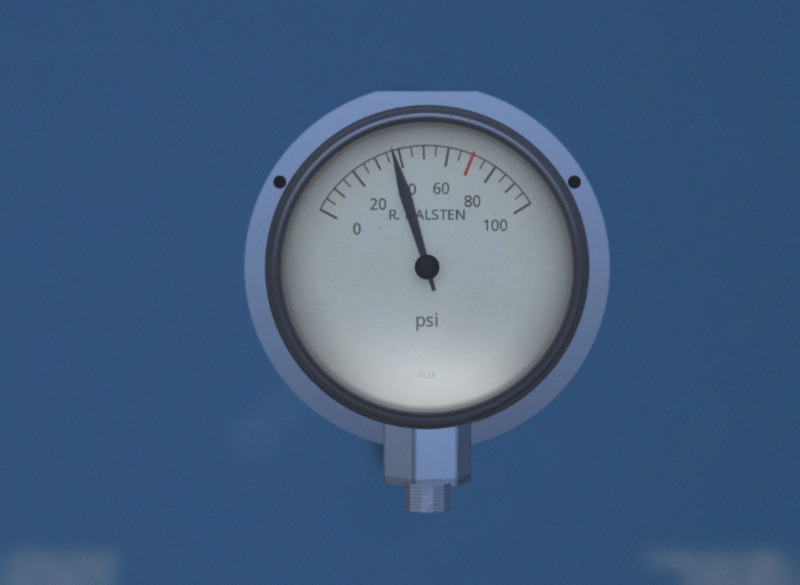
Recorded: 37.5
